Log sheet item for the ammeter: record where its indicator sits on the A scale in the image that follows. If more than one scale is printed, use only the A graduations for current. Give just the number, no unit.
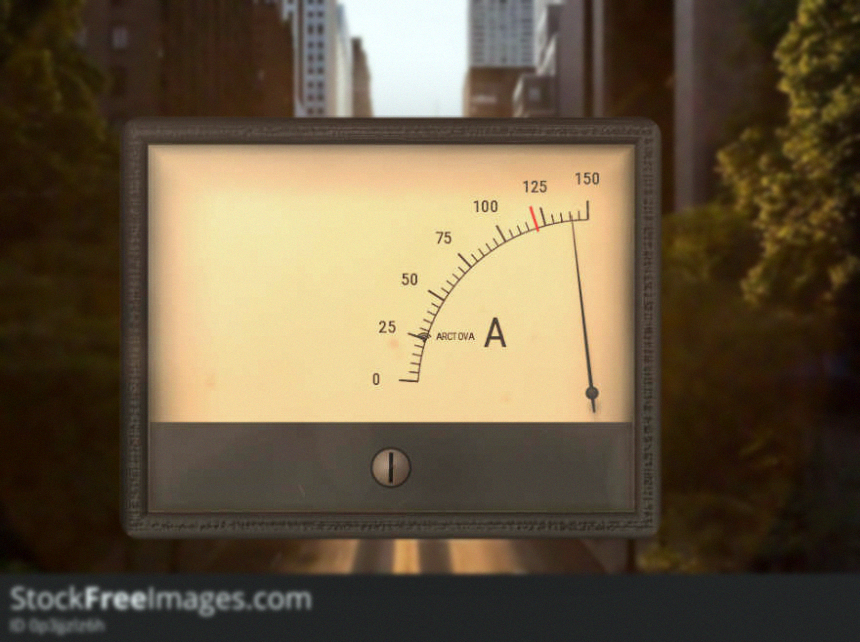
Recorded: 140
